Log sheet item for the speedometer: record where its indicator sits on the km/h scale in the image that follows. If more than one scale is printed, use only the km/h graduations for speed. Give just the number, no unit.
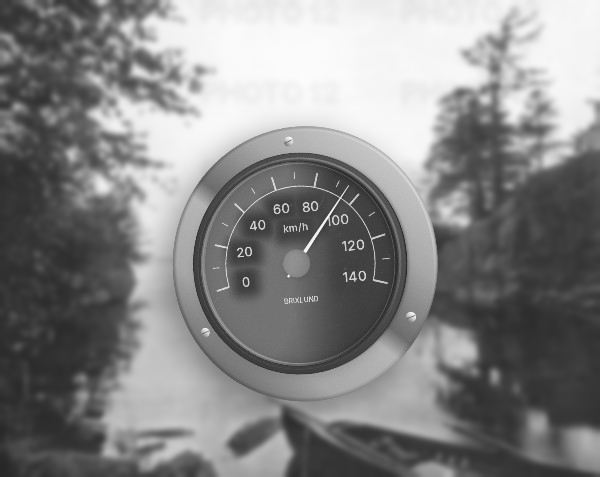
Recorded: 95
